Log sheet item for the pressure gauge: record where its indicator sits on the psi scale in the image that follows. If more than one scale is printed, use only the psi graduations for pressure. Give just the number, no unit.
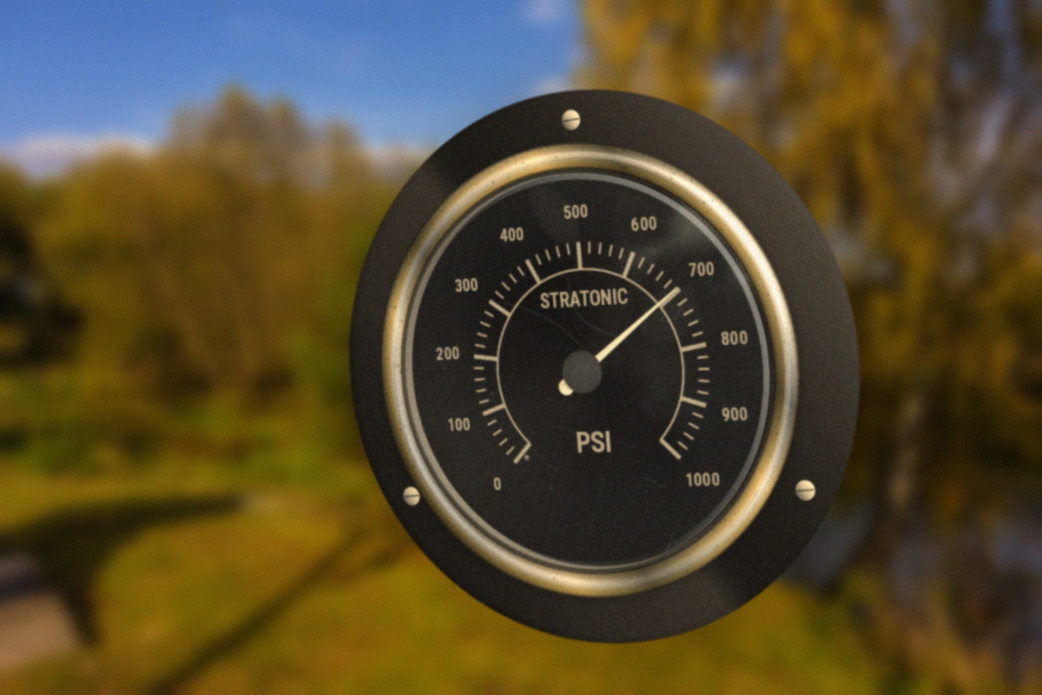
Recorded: 700
